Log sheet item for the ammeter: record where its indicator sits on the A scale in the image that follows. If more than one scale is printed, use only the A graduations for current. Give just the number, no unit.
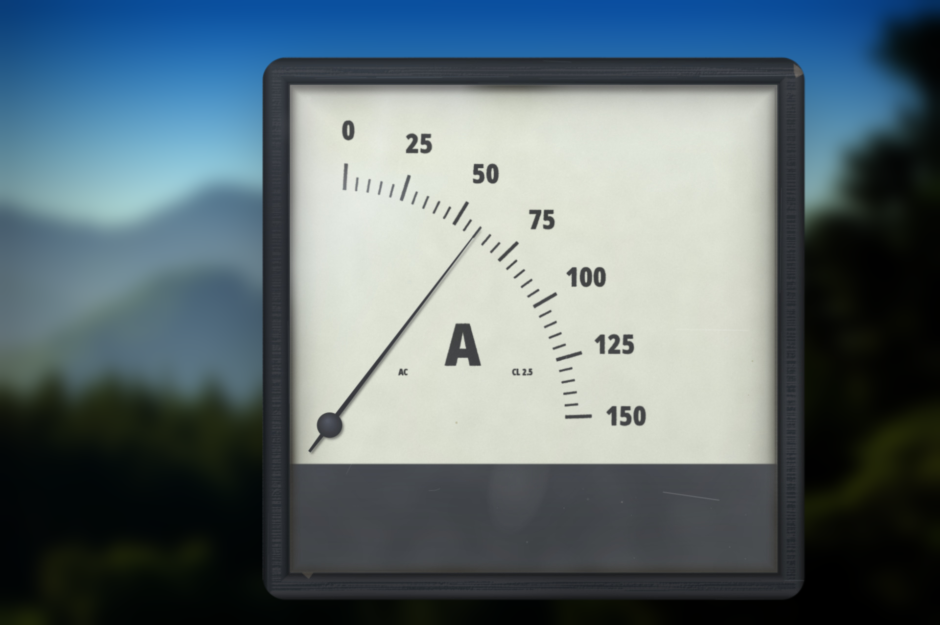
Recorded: 60
